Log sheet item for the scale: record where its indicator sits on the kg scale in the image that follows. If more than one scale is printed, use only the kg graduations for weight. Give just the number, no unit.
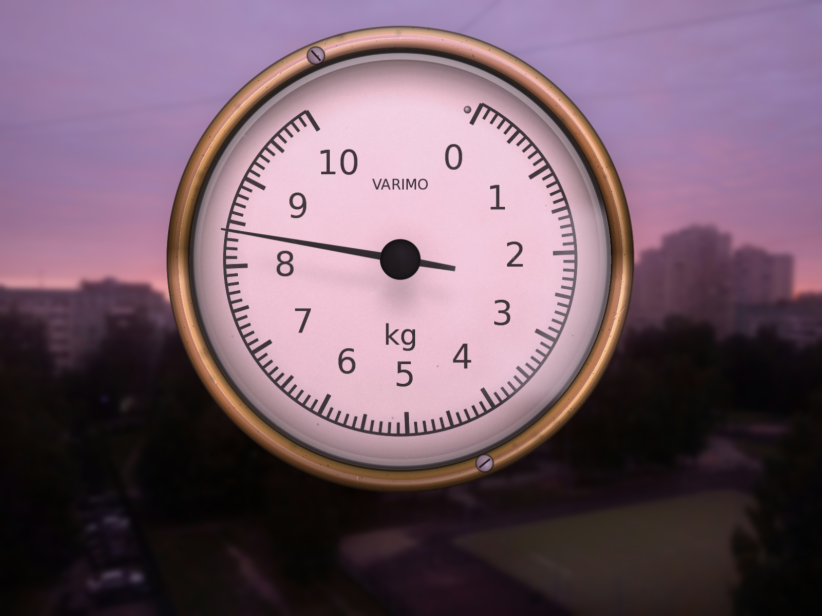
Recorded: 8.4
